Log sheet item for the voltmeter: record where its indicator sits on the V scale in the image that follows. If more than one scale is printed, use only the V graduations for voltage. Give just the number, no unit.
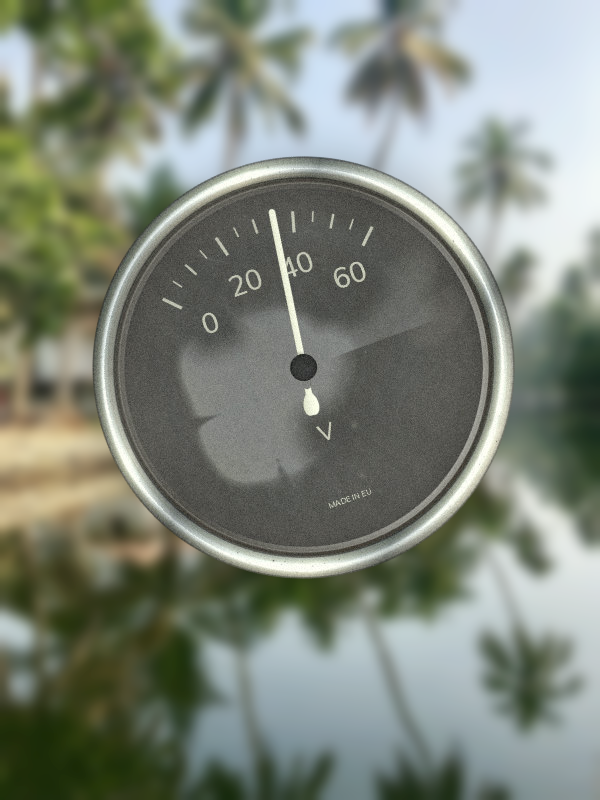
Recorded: 35
